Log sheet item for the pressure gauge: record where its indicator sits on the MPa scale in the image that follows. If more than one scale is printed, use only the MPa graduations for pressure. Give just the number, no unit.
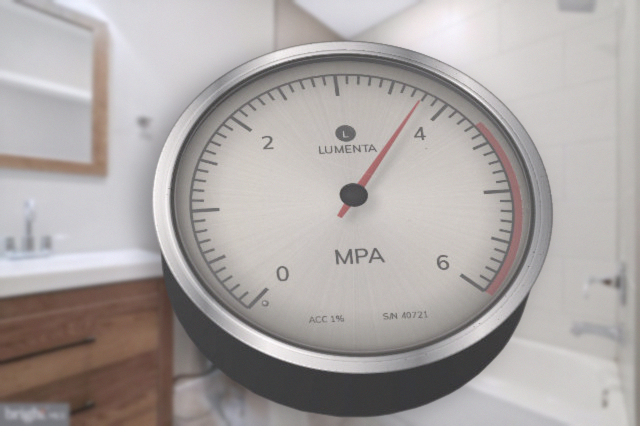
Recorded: 3.8
